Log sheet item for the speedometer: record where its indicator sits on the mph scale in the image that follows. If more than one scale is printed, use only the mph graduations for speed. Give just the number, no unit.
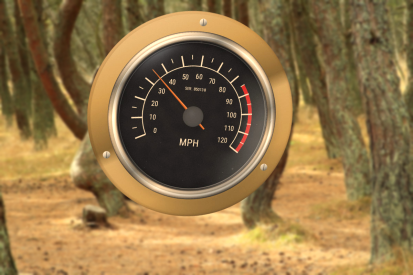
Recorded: 35
